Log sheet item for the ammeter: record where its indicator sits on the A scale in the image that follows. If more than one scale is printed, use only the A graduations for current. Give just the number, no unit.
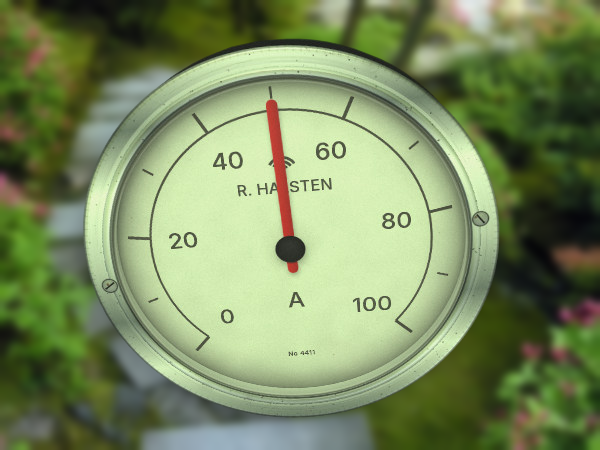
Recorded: 50
